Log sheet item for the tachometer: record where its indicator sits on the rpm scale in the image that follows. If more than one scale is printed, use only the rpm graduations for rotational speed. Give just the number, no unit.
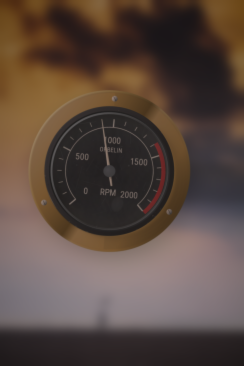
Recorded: 900
